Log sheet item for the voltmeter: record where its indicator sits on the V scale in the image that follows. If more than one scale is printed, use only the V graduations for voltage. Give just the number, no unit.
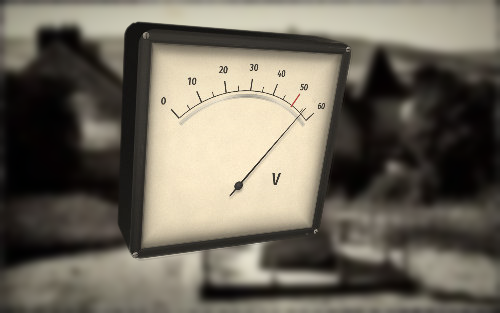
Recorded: 55
